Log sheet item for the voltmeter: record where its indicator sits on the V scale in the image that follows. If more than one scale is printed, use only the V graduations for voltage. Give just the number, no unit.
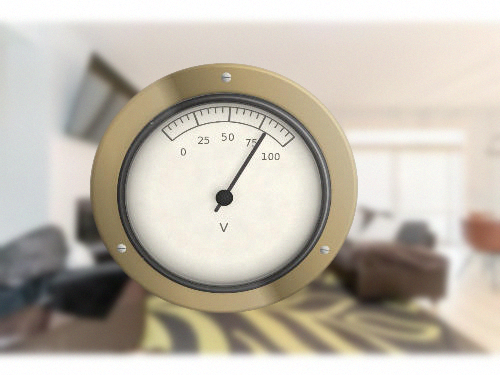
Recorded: 80
